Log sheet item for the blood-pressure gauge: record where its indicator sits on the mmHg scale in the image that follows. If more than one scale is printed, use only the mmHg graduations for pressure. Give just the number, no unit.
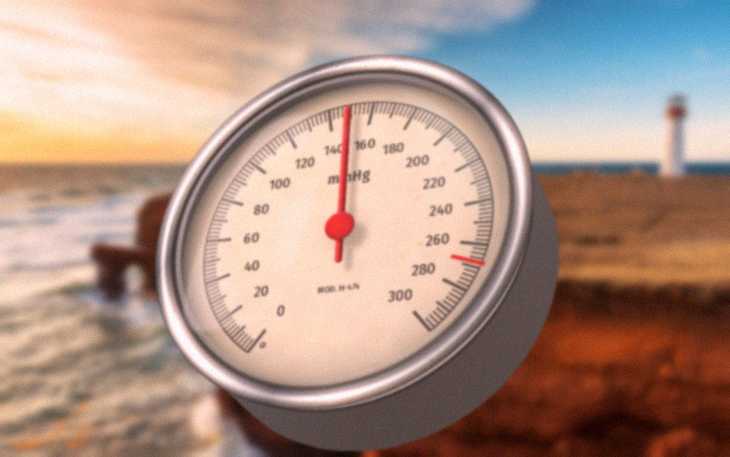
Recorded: 150
